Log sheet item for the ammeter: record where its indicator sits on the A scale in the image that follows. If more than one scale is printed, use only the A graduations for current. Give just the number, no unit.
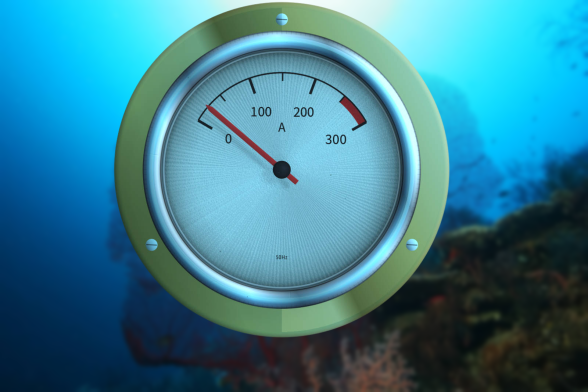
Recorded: 25
